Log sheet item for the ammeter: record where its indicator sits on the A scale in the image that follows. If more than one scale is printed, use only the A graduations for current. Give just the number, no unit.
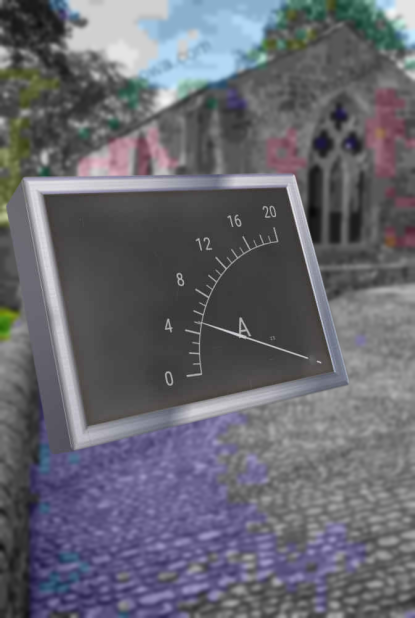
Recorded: 5
